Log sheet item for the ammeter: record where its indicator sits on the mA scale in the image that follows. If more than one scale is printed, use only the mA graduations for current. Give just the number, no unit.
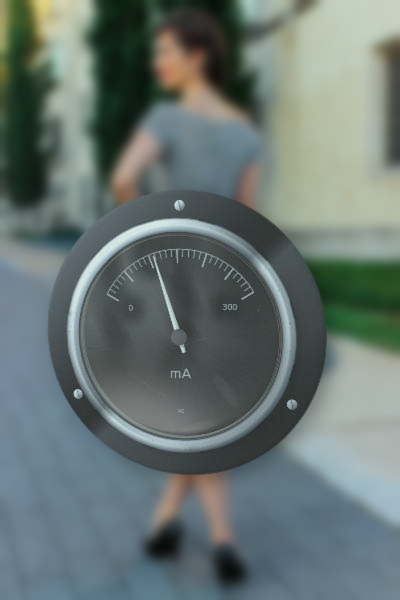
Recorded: 110
